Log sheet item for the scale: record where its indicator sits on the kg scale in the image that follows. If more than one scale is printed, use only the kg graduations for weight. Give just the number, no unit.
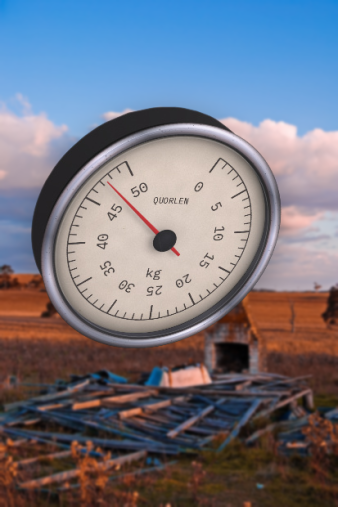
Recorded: 47.5
